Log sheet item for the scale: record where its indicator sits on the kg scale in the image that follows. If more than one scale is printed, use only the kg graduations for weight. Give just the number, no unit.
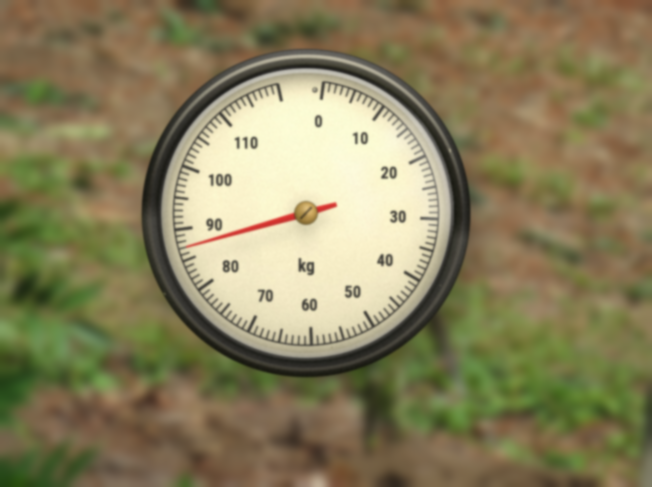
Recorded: 87
